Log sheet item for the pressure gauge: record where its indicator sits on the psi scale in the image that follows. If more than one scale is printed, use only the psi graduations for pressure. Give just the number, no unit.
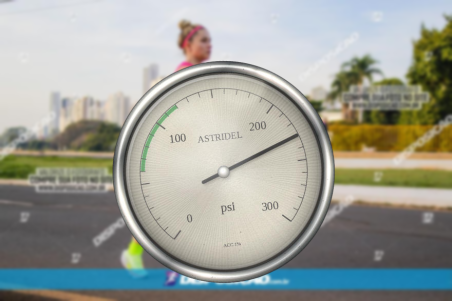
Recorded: 230
